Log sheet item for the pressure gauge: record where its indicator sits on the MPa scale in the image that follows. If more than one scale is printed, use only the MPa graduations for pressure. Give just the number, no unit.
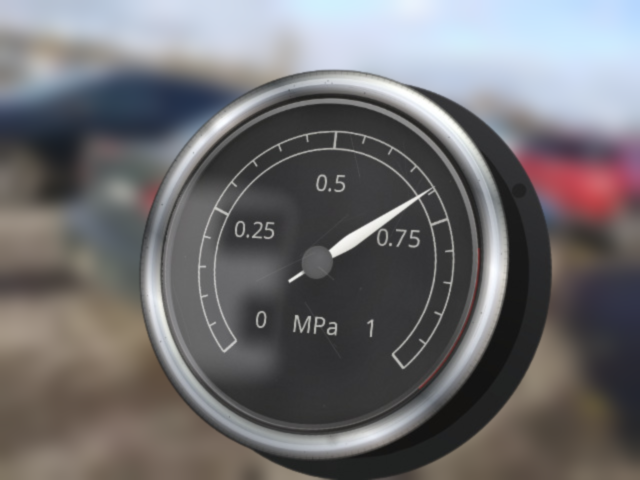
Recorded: 0.7
